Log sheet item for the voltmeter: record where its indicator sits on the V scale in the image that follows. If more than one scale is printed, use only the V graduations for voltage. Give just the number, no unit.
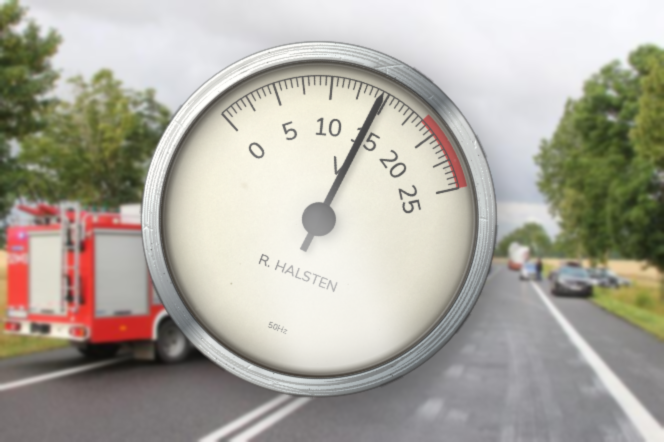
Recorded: 14.5
